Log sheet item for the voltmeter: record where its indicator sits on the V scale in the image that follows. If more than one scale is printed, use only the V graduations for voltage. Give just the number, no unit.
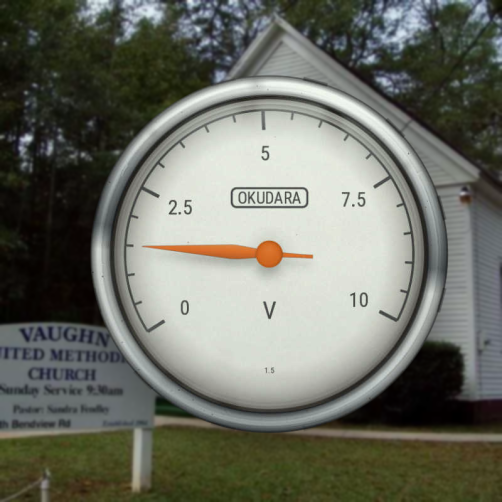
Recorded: 1.5
